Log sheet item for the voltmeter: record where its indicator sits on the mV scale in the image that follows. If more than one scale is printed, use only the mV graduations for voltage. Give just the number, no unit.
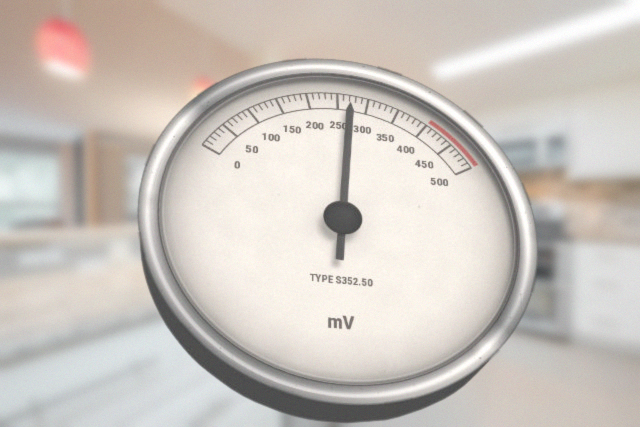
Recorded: 270
